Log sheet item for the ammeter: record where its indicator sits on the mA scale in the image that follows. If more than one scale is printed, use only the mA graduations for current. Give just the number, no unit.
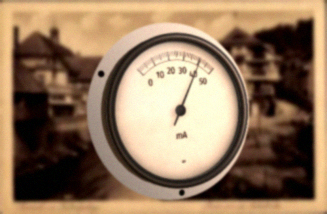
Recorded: 40
